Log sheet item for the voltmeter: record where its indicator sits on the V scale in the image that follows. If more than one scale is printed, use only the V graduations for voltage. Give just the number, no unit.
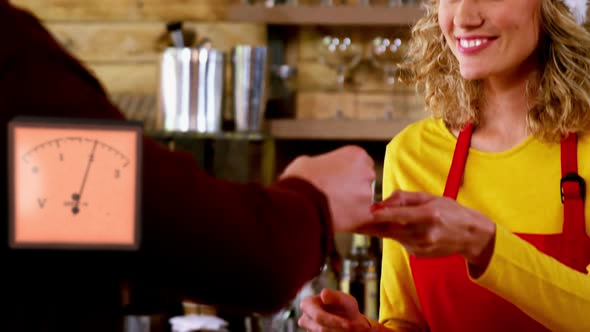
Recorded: 2
